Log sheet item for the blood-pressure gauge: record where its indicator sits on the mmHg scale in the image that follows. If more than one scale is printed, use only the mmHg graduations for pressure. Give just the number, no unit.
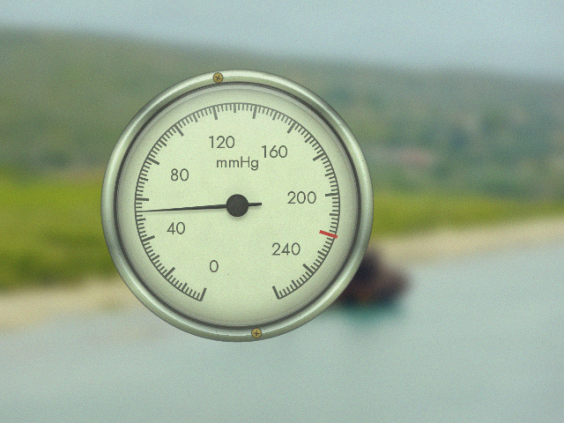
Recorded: 54
